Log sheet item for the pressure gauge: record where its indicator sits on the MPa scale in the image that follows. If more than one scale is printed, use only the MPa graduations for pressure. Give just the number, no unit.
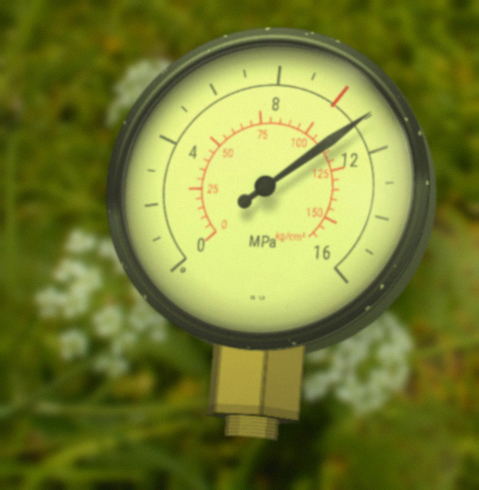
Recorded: 11
